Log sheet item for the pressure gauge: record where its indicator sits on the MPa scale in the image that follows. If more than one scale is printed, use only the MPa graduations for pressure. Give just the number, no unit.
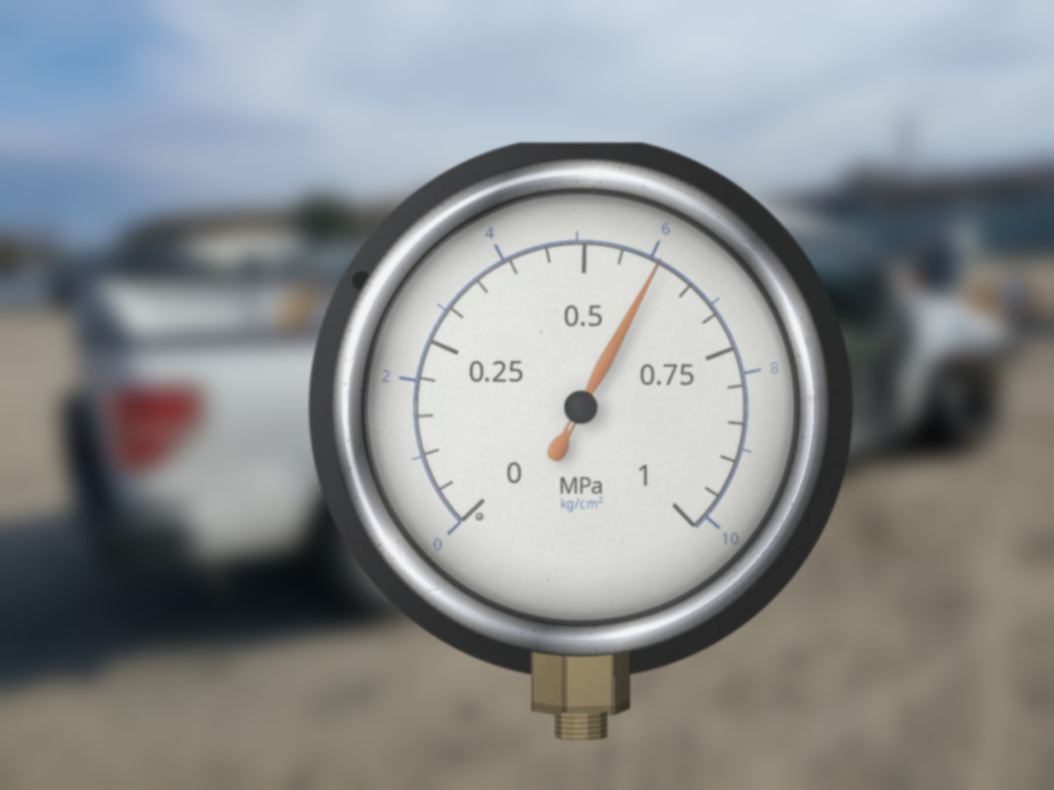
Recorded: 0.6
